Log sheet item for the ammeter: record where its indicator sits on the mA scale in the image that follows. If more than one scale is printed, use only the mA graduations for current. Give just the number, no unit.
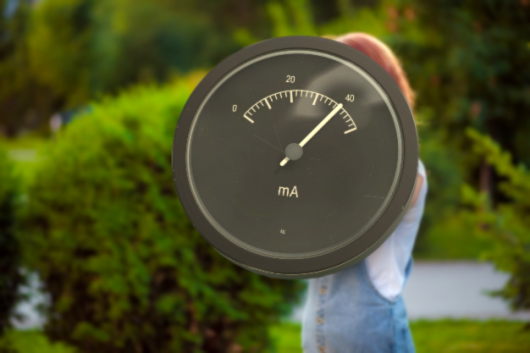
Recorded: 40
